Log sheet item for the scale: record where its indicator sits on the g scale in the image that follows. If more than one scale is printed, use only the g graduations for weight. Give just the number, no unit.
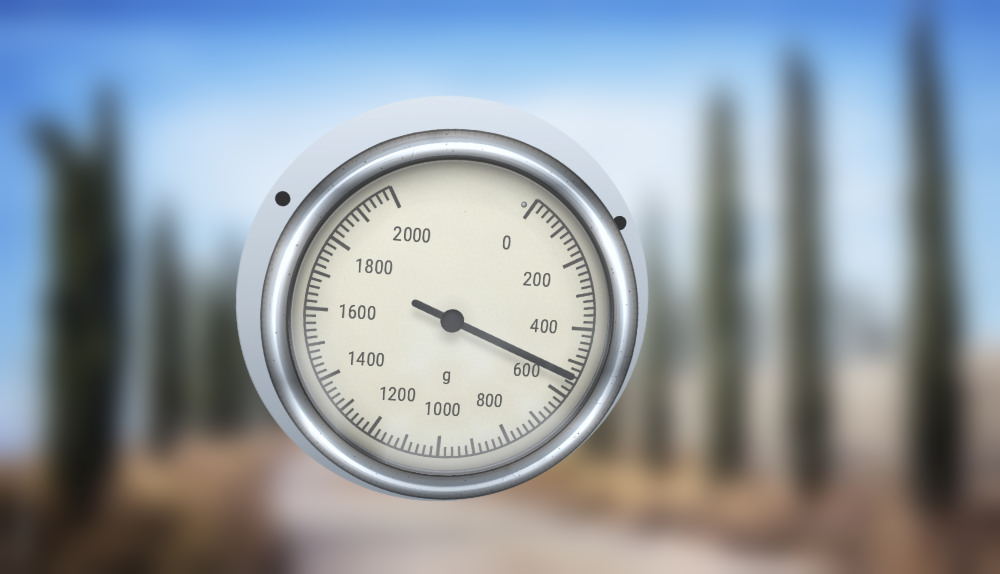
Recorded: 540
